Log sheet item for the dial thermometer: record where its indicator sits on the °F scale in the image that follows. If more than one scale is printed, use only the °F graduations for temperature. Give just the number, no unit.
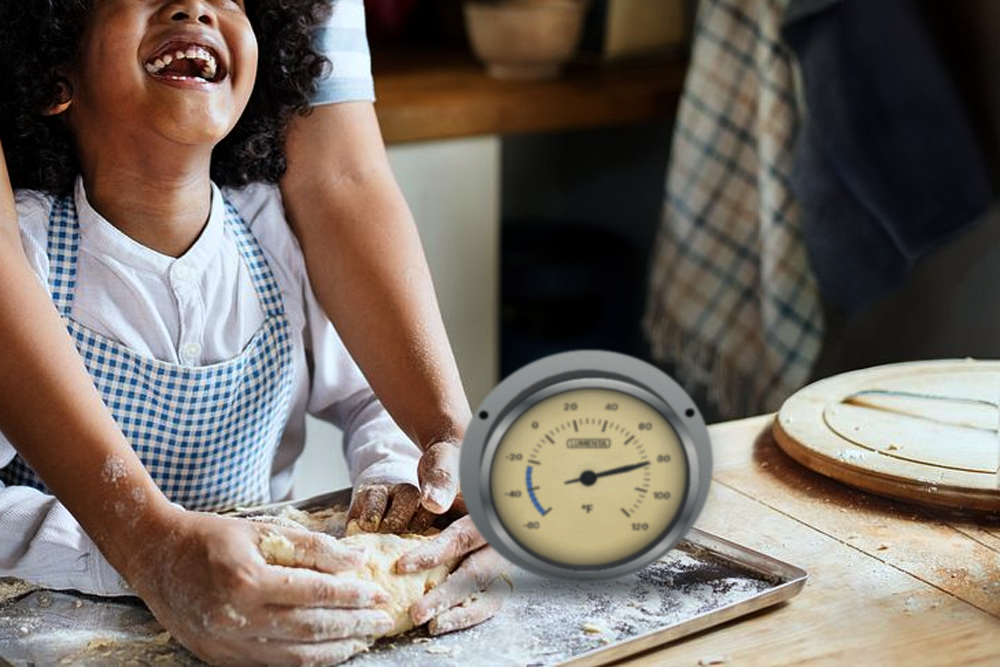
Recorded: 80
